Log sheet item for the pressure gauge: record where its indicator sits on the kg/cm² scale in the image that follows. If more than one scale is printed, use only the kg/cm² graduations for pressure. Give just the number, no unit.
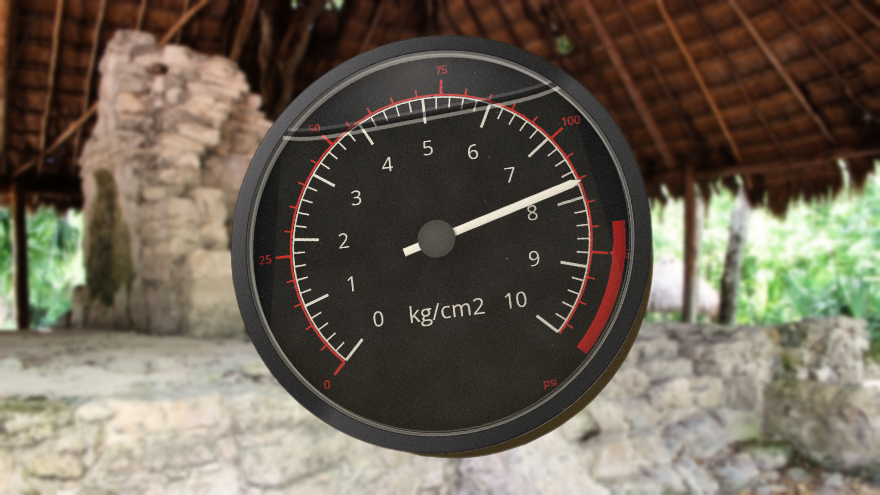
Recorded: 7.8
